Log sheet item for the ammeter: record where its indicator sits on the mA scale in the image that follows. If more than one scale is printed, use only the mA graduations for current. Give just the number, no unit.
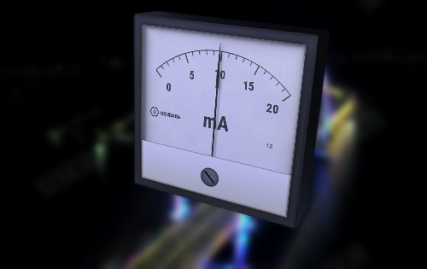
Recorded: 10
